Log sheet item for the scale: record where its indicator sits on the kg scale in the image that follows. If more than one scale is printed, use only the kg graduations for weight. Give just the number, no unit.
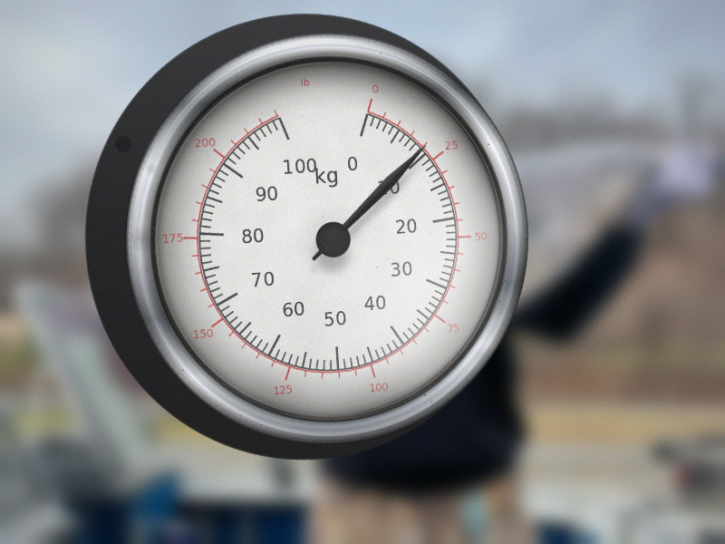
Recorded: 9
